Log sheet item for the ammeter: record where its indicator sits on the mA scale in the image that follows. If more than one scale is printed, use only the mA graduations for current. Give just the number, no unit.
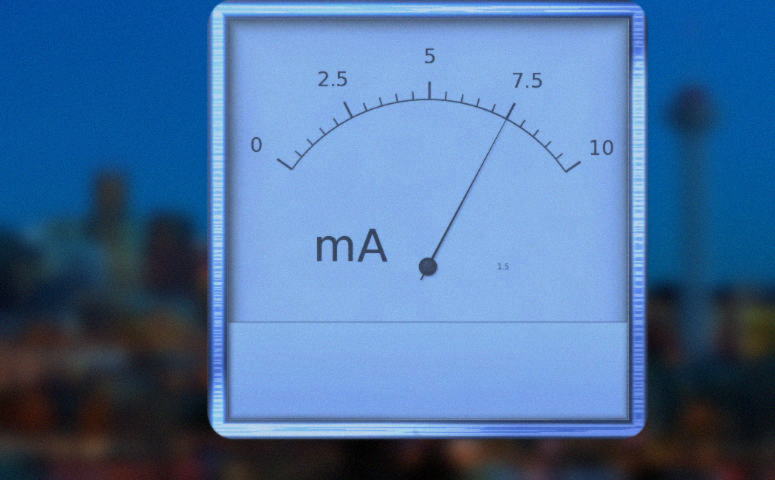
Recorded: 7.5
